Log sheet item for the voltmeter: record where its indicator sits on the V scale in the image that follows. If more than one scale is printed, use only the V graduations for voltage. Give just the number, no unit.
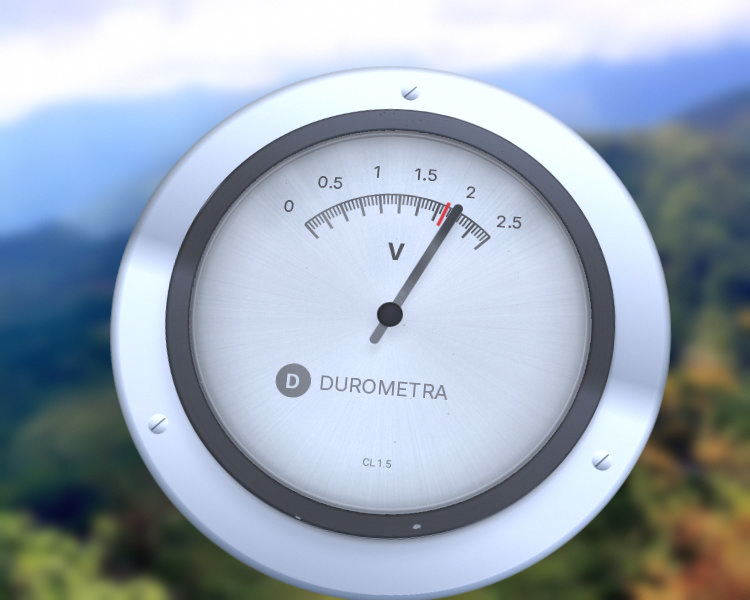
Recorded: 2
